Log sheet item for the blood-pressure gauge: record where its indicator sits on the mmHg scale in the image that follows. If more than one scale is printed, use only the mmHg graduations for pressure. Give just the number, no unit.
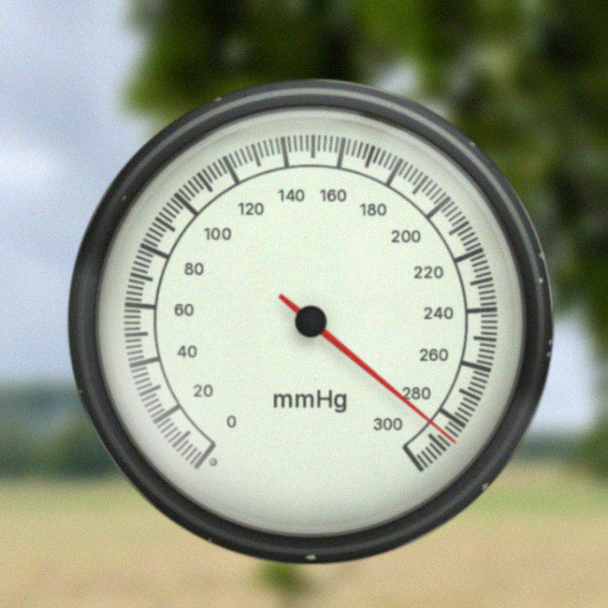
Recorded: 286
